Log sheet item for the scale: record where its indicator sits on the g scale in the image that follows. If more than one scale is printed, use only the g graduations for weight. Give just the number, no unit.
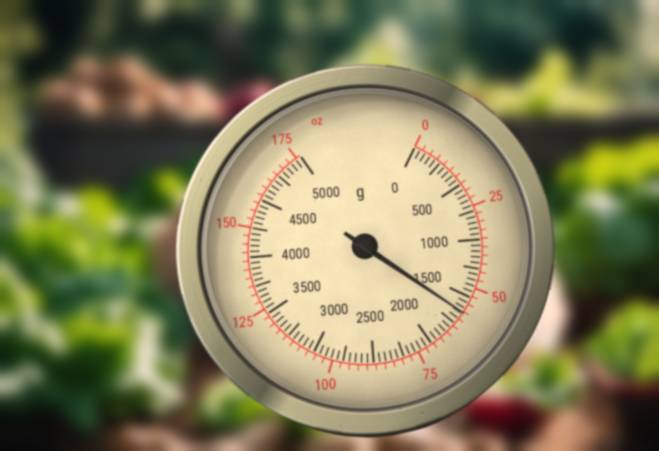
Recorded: 1650
